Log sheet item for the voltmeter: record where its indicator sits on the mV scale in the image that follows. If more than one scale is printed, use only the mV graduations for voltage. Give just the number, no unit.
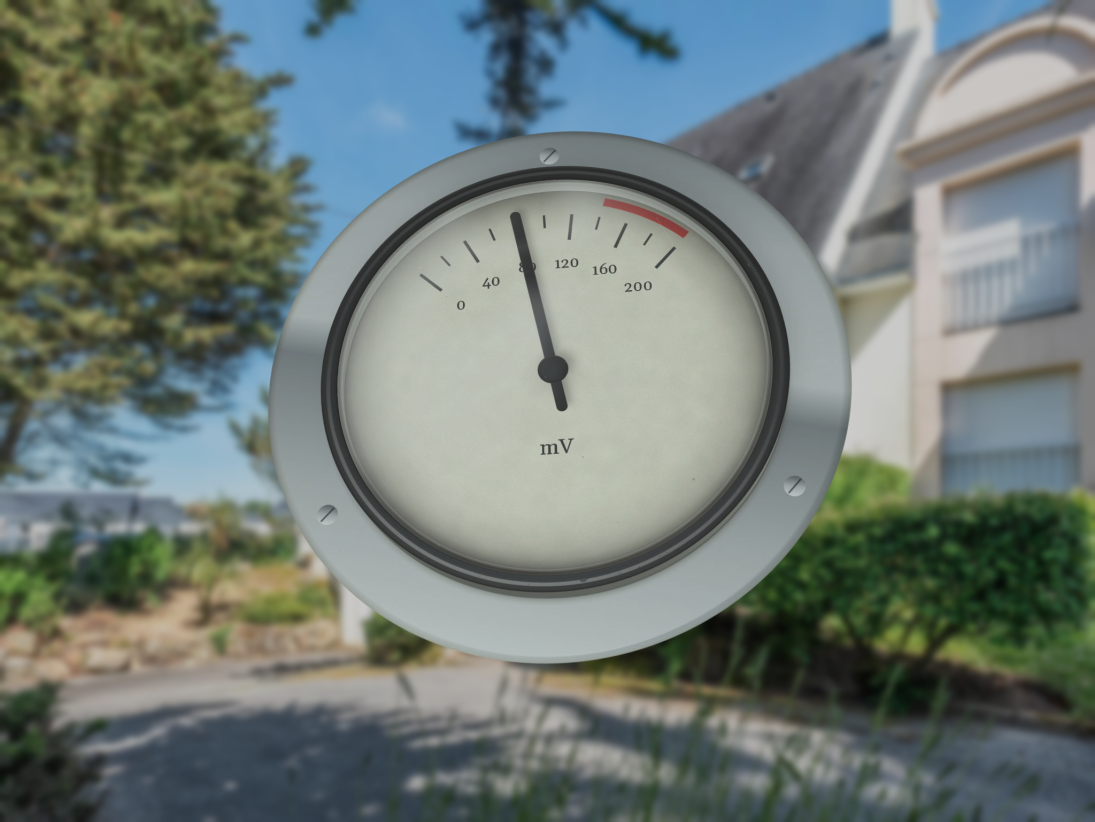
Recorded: 80
